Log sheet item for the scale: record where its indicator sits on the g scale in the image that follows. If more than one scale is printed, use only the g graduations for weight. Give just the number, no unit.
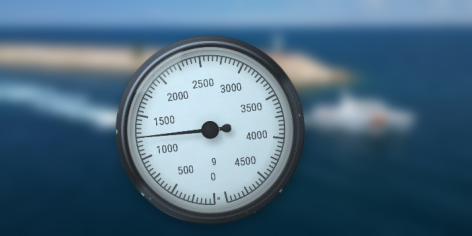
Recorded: 1250
